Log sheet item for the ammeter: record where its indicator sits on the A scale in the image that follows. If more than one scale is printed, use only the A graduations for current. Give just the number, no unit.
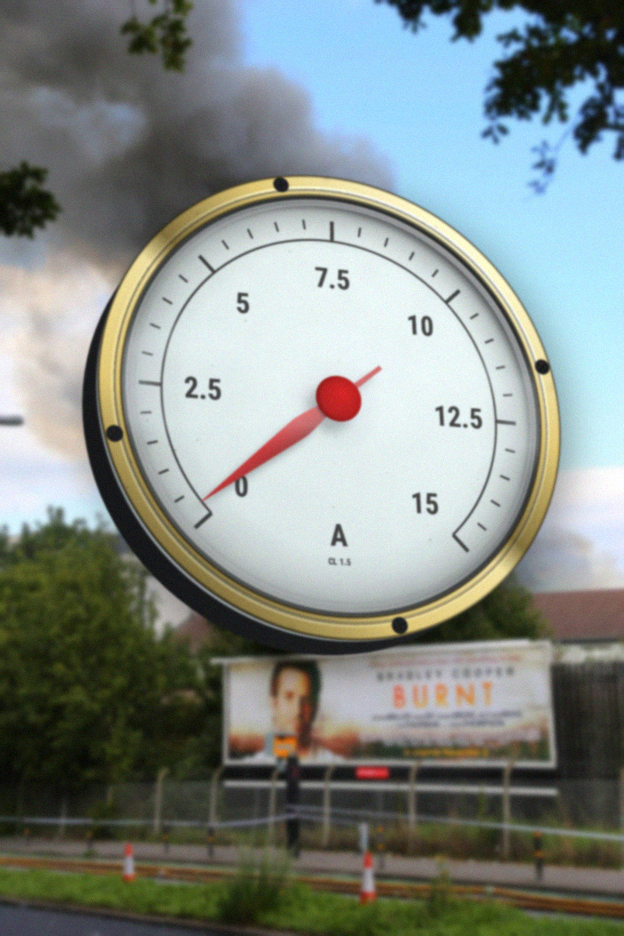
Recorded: 0.25
